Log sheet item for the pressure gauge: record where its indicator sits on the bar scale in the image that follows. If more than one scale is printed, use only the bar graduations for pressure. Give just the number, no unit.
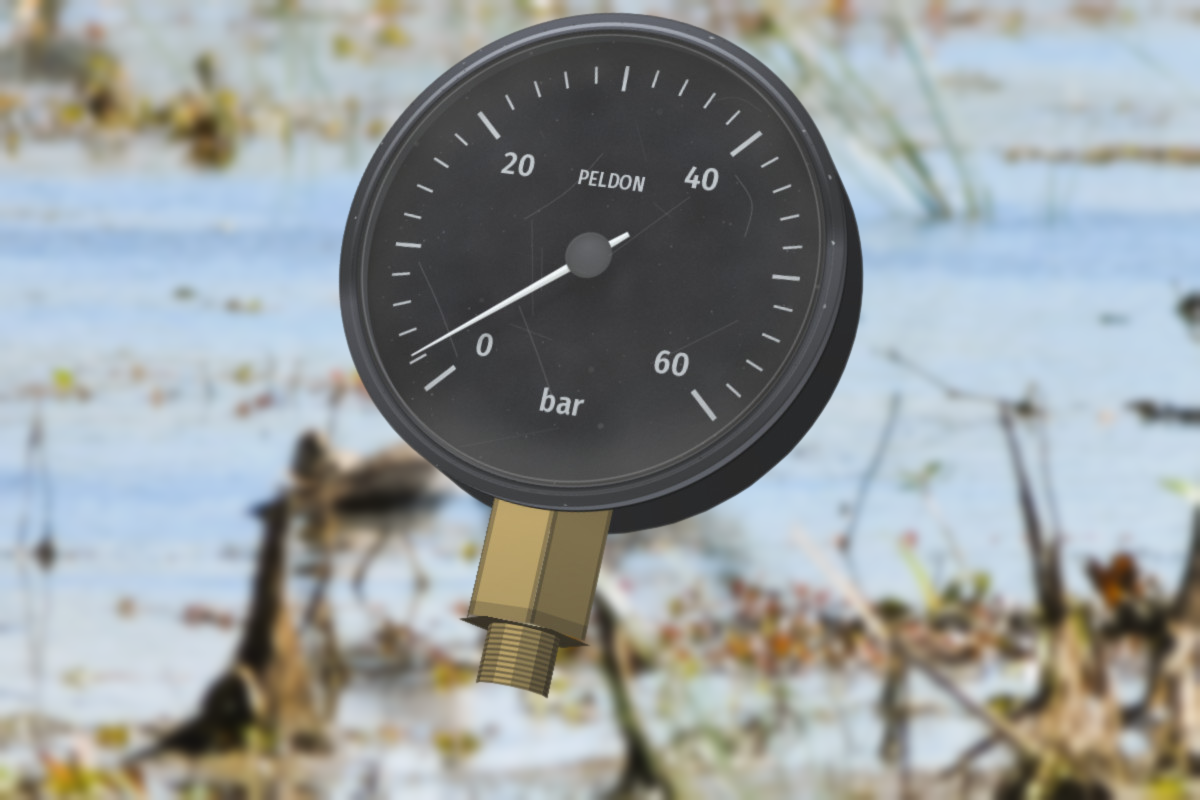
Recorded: 2
